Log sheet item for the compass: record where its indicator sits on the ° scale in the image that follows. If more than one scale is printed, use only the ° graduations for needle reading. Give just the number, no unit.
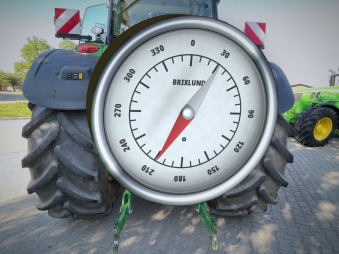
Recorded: 210
